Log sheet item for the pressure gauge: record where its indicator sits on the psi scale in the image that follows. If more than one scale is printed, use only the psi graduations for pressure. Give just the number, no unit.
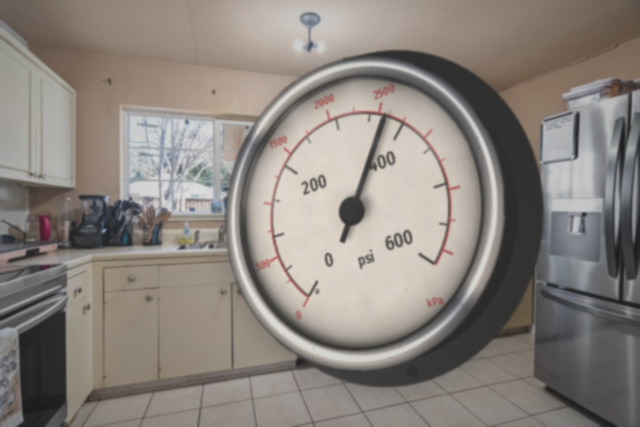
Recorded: 375
